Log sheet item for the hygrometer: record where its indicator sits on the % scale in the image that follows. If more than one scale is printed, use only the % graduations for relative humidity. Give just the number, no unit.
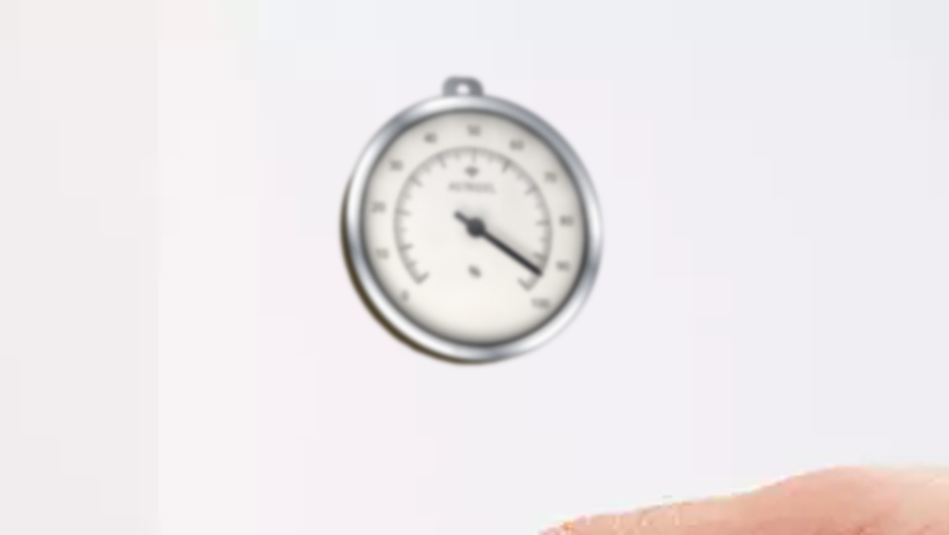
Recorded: 95
